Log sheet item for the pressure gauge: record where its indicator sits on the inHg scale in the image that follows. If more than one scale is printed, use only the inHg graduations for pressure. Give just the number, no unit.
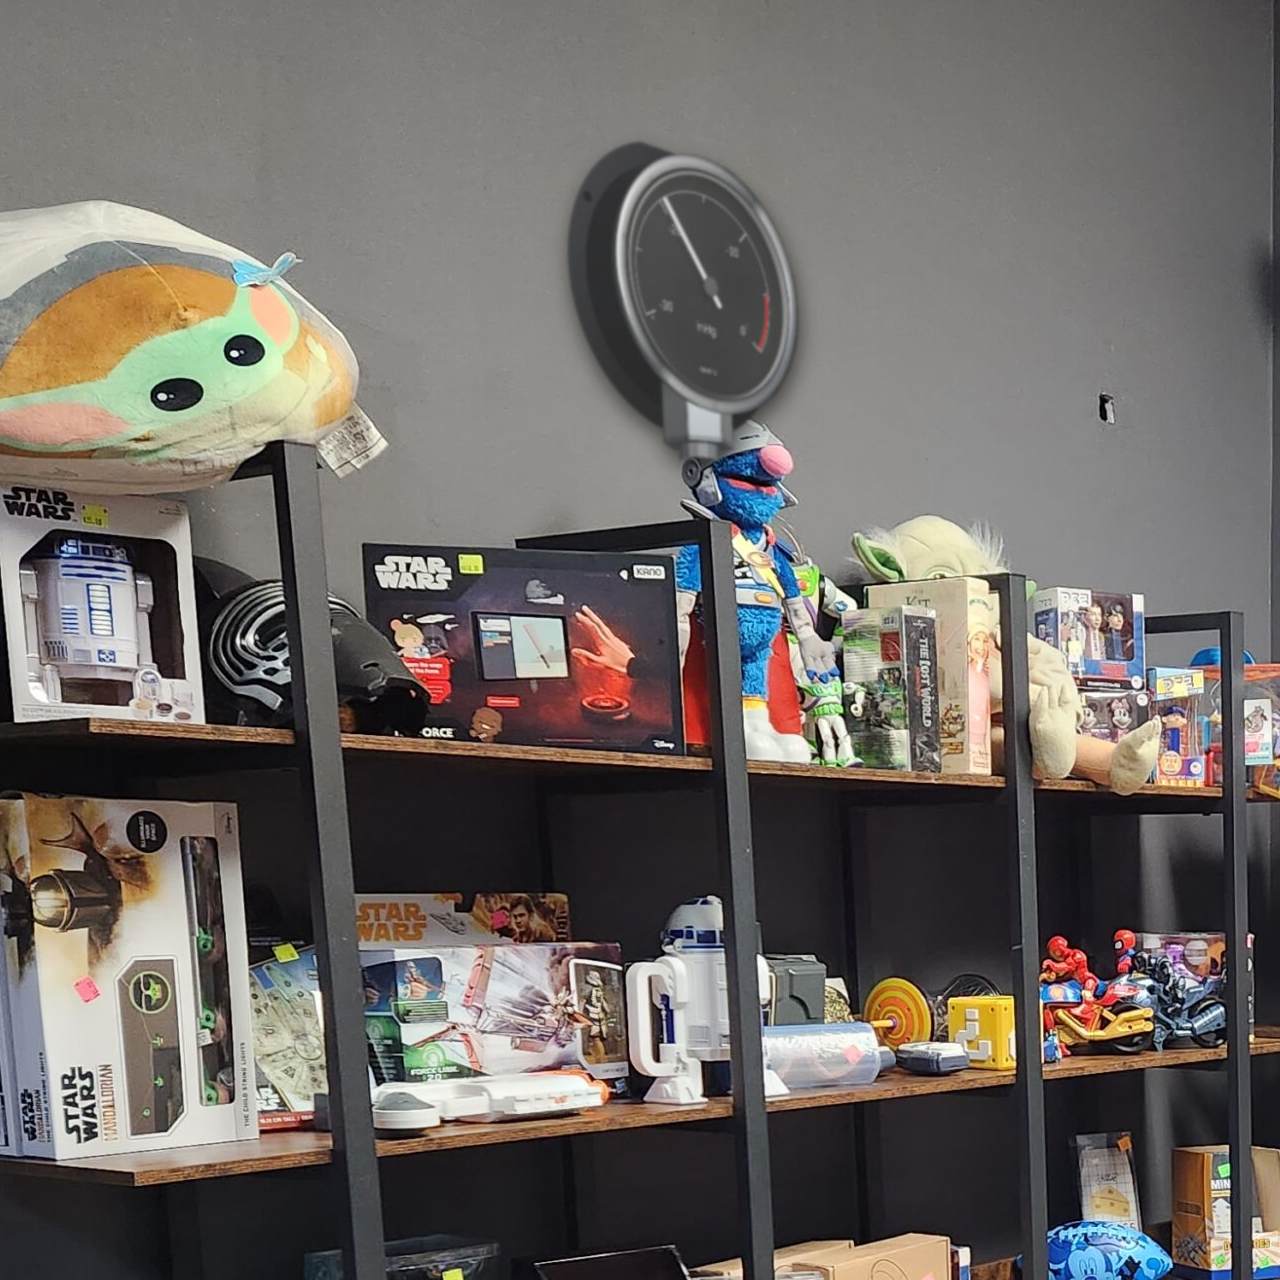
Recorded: -20
